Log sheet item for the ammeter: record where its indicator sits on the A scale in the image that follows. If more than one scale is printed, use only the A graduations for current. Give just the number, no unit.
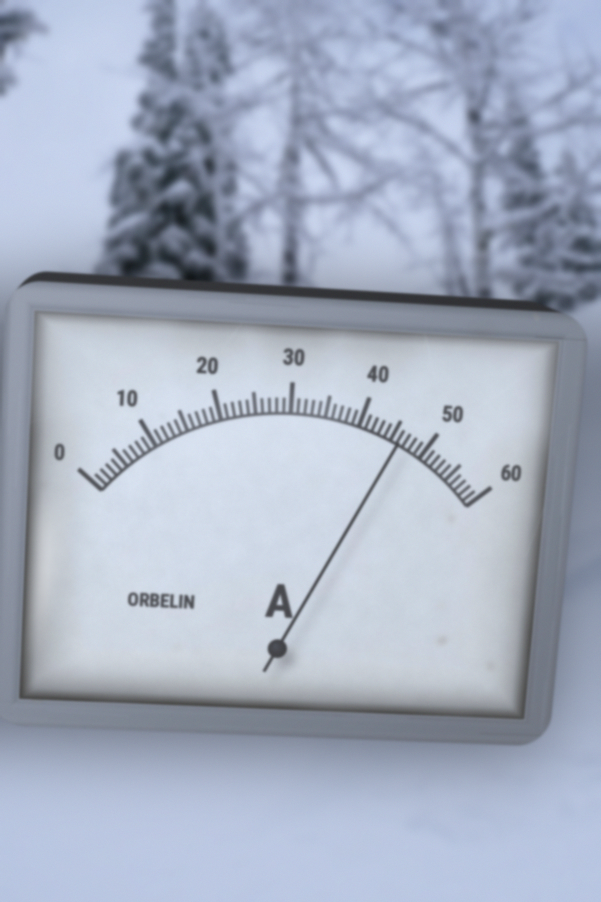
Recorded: 46
